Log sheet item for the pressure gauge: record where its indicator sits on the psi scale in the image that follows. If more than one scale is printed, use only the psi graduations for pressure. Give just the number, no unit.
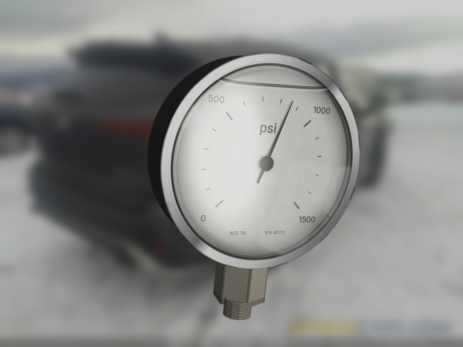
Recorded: 850
